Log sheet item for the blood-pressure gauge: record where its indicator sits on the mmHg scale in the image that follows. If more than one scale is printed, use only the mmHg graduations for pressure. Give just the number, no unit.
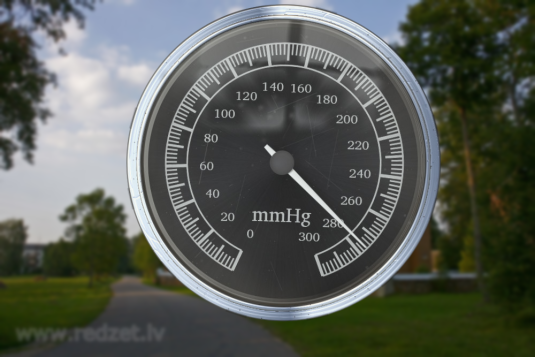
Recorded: 276
